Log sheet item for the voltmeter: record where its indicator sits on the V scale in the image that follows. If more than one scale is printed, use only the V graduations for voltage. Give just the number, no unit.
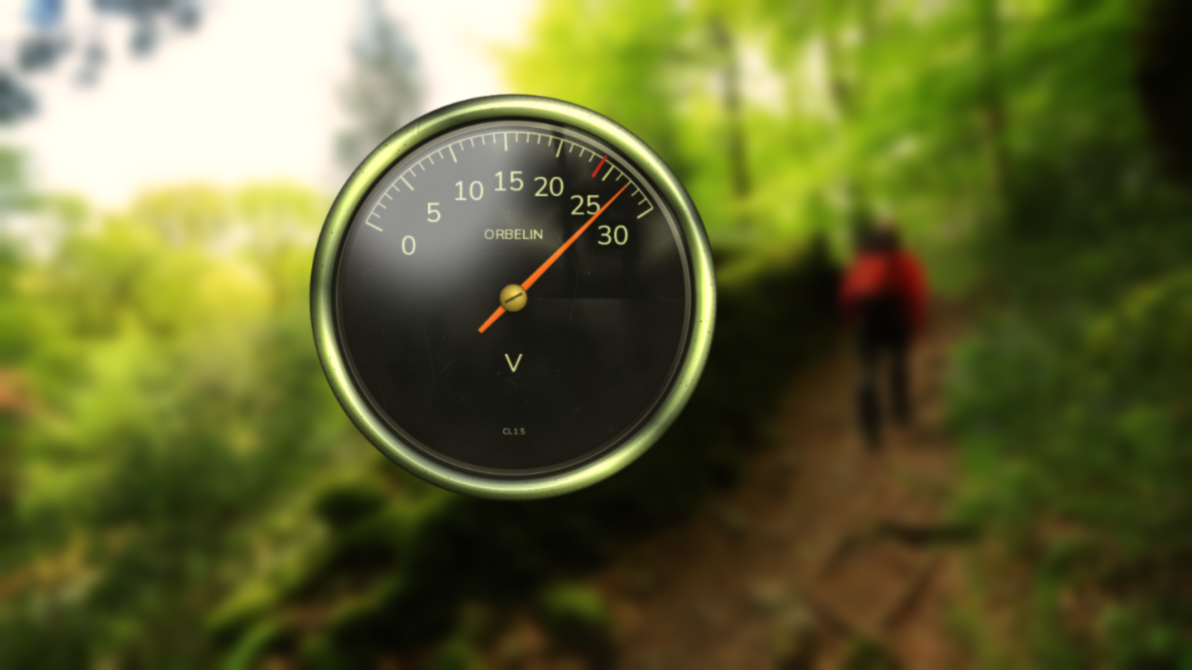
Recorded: 27
